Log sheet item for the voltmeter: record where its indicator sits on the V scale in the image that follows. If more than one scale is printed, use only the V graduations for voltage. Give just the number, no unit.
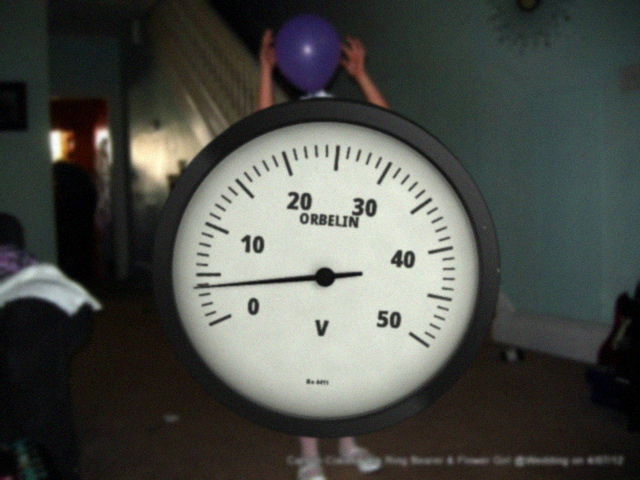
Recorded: 4
